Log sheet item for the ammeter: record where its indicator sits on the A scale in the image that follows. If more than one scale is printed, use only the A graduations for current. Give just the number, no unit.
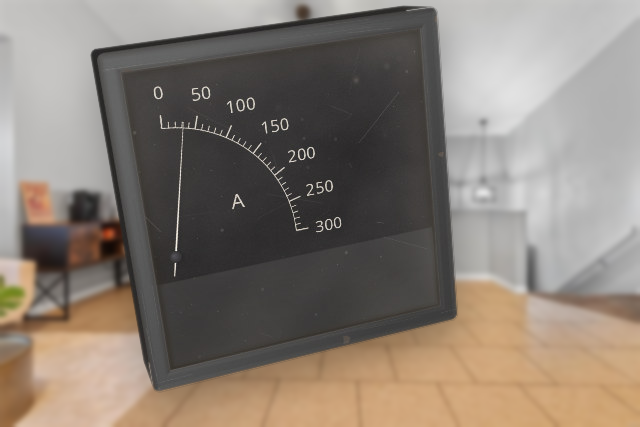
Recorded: 30
